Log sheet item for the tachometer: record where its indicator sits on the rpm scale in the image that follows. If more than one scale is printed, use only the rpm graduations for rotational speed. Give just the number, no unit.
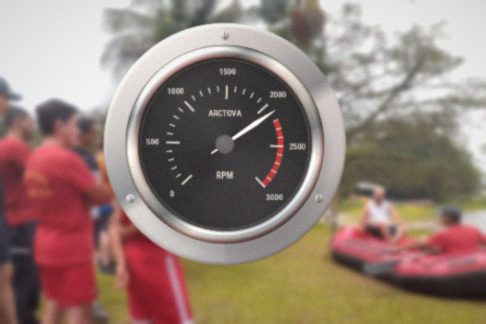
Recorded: 2100
